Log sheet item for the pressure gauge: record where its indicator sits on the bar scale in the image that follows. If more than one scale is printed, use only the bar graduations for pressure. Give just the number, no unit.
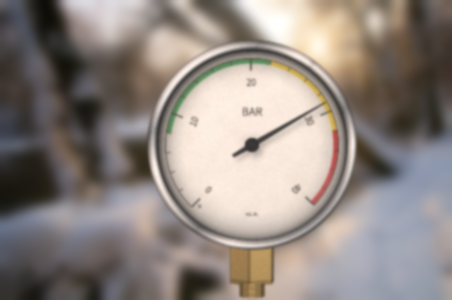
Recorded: 29
